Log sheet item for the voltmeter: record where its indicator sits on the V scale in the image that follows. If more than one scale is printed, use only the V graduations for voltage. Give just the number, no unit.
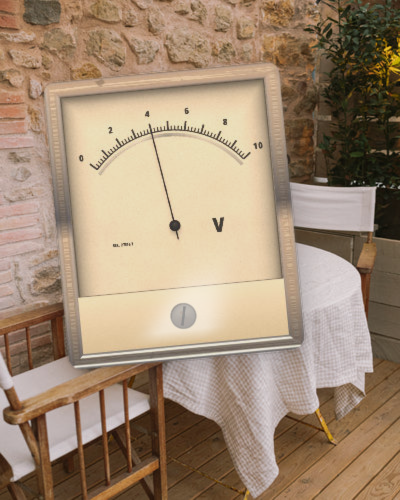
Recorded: 4
